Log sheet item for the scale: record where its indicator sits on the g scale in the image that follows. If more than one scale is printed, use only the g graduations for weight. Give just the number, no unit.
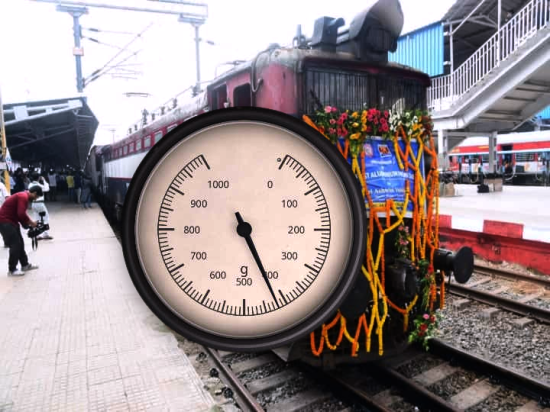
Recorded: 420
